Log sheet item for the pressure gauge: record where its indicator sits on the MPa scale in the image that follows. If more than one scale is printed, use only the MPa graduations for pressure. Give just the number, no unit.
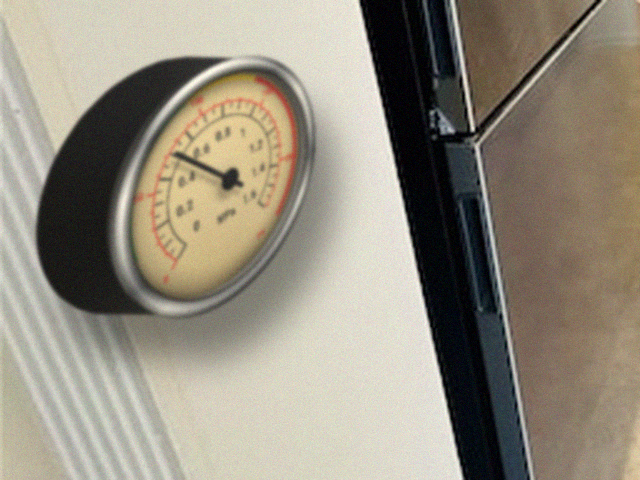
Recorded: 0.5
